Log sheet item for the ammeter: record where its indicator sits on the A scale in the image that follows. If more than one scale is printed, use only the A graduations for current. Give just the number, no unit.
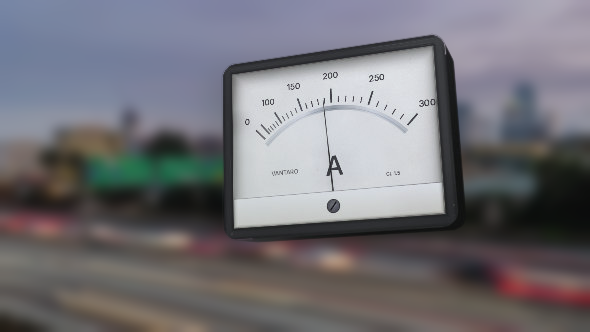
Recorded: 190
